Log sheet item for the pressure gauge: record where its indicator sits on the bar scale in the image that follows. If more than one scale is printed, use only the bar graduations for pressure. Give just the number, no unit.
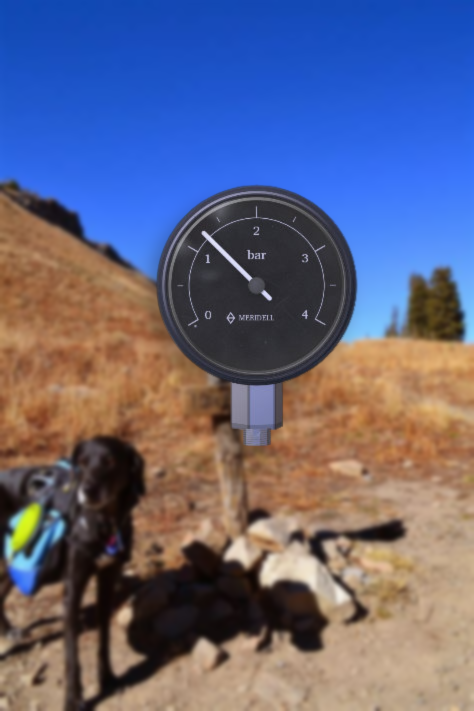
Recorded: 1.25
